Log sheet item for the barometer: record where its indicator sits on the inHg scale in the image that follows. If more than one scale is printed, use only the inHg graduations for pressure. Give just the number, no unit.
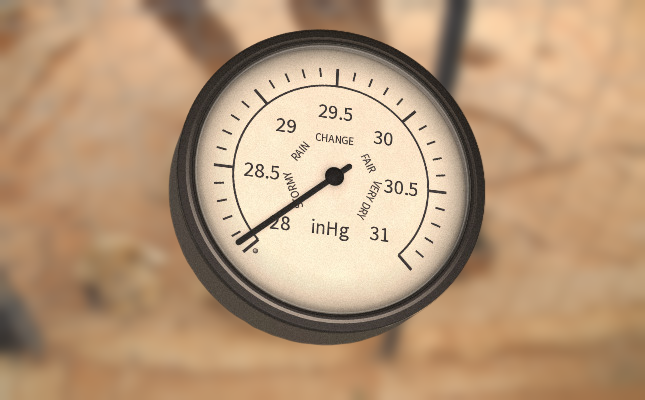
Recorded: 28.05
